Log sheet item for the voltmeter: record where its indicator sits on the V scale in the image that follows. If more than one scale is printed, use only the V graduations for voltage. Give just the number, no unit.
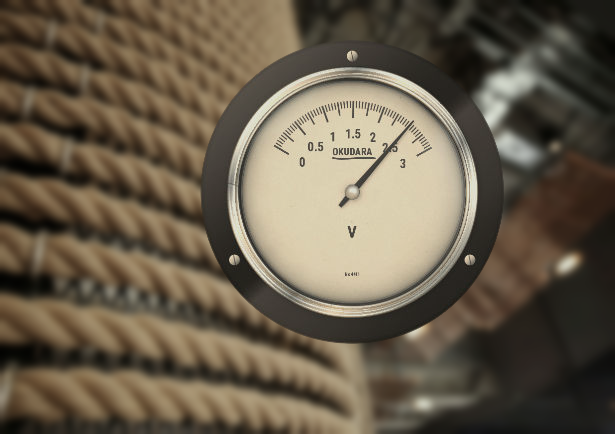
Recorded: 2.5
